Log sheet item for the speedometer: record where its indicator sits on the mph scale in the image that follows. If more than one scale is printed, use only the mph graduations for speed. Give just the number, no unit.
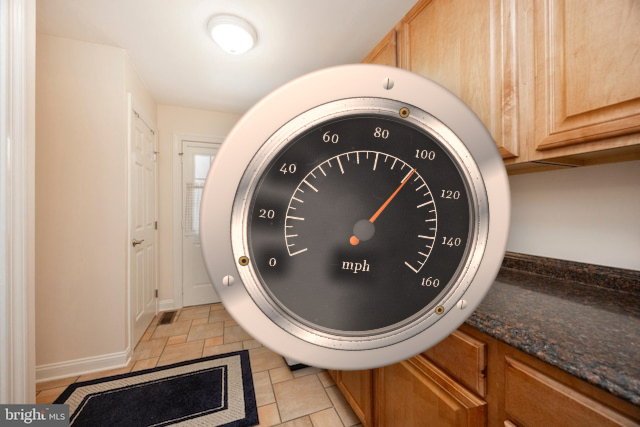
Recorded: 100
